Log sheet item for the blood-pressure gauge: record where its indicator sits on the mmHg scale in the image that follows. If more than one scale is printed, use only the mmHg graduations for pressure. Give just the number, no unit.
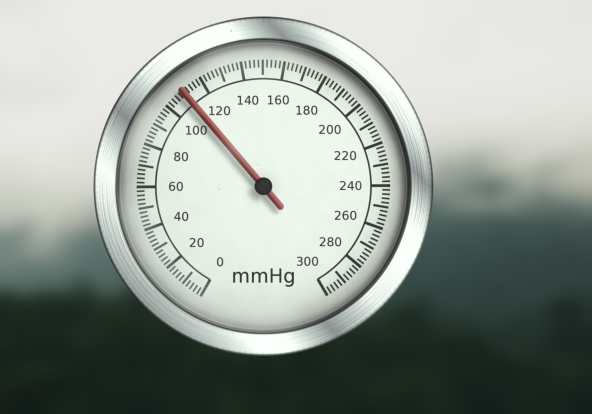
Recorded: 110
